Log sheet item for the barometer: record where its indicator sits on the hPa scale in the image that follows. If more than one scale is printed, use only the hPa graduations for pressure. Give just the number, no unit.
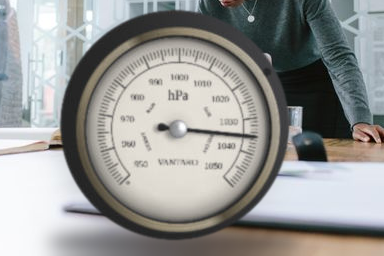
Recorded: 1035
